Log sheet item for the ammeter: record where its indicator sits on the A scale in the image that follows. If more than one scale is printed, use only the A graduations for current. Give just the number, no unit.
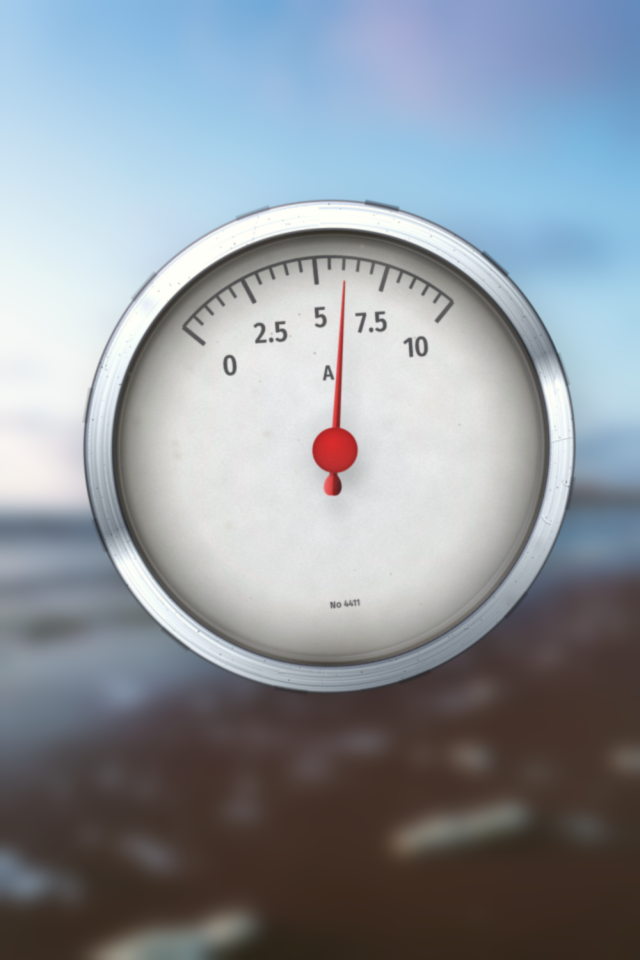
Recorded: 6
